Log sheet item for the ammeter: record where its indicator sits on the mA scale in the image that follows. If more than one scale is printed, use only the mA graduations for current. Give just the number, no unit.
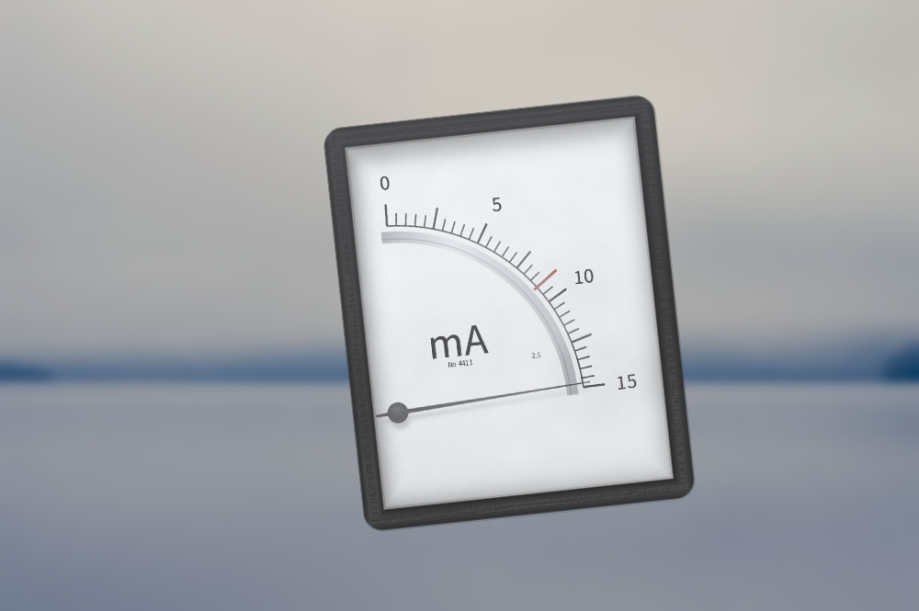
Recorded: 14.75
